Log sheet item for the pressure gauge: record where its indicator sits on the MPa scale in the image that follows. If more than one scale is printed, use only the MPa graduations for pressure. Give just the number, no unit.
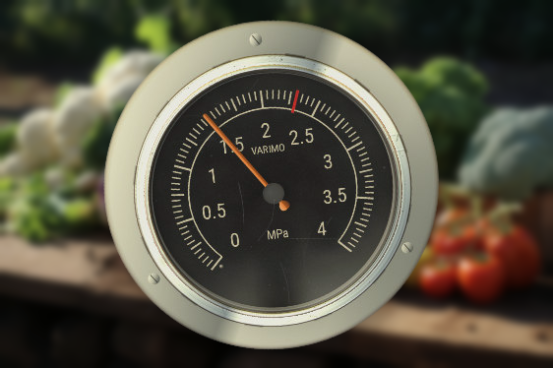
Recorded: 1.5
